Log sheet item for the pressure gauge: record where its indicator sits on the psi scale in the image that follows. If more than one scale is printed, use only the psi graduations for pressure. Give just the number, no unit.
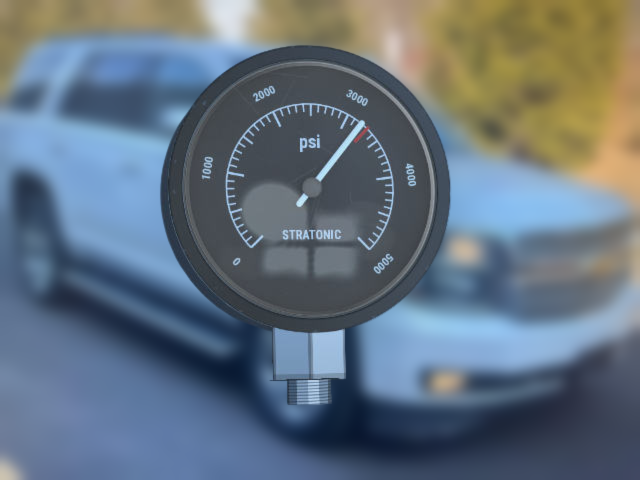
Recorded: 3200
